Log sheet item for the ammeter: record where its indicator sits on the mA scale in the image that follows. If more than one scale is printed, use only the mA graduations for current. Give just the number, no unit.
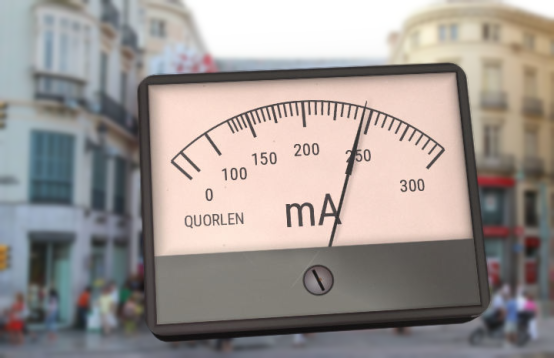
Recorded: 245
